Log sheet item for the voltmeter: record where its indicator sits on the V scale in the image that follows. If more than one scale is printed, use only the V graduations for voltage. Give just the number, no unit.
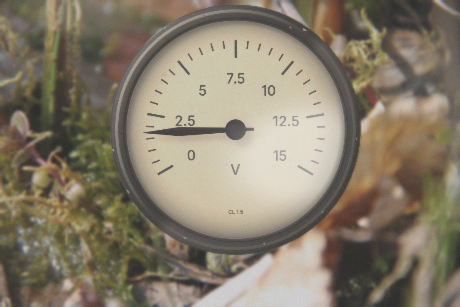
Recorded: 1.75
